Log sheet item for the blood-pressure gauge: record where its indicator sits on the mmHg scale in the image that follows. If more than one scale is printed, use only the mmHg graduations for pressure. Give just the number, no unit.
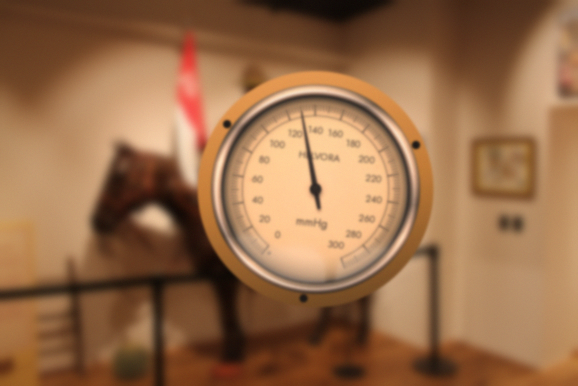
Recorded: 130
